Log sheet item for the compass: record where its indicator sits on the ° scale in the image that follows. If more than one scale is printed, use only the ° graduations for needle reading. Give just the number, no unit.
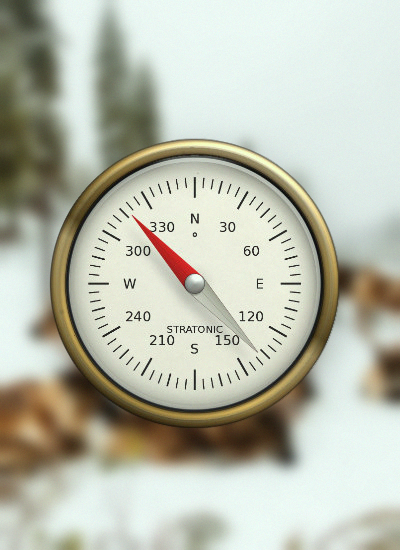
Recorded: 317.5
